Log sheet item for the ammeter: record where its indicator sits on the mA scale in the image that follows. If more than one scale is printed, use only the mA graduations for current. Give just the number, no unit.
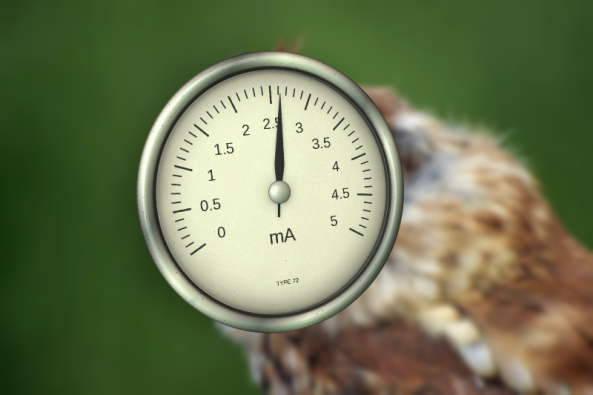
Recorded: 2.6
